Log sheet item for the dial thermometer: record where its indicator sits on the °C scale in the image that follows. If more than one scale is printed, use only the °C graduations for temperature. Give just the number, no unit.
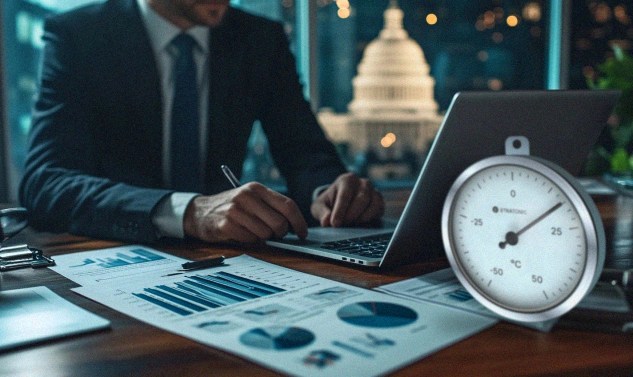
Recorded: 17.5
